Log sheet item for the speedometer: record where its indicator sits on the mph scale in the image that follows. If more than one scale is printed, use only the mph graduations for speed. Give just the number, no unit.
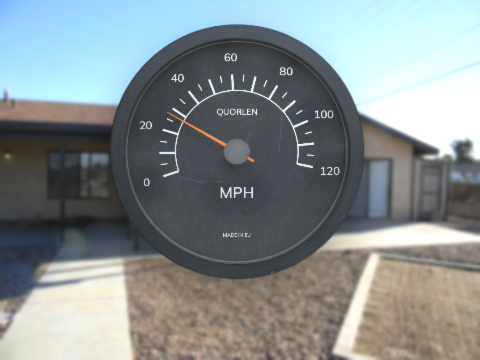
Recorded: 27.5
